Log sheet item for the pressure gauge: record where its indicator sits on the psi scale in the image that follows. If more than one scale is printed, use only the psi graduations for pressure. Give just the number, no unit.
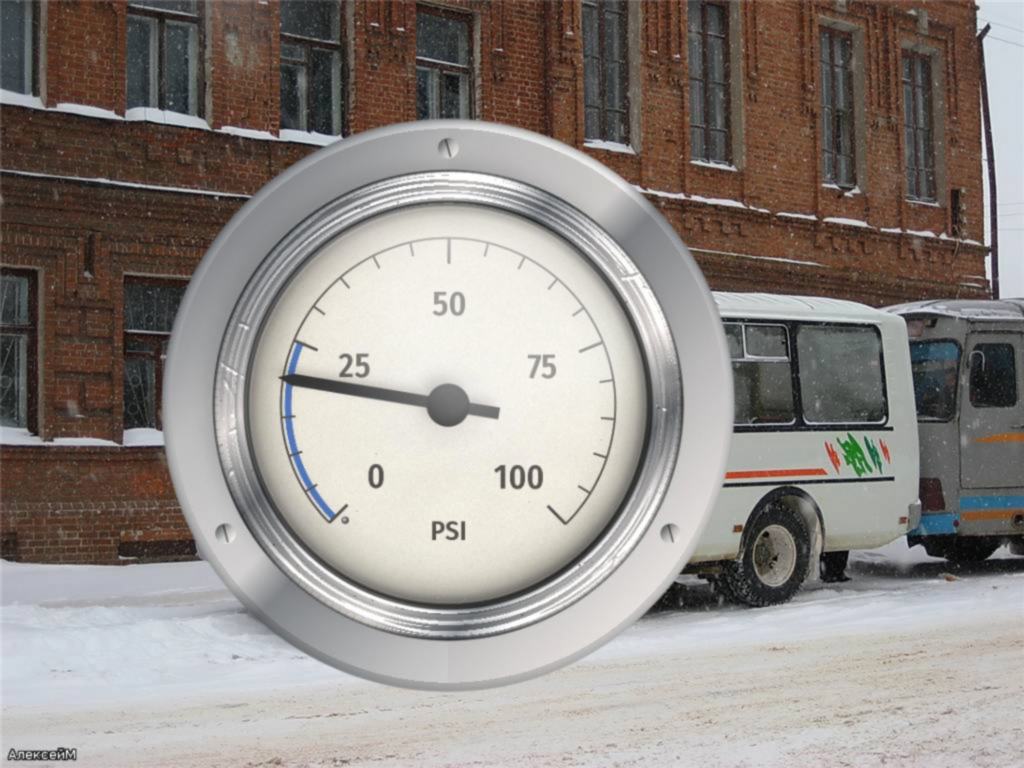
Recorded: 20
